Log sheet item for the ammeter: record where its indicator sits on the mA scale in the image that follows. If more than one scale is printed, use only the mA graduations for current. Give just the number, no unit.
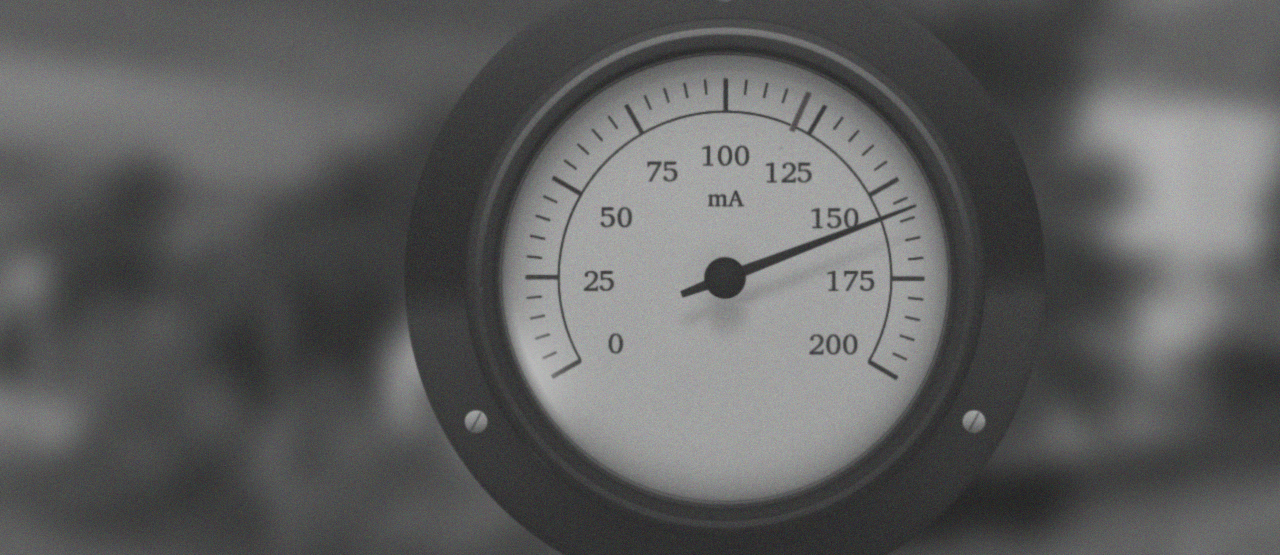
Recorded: 157.5
